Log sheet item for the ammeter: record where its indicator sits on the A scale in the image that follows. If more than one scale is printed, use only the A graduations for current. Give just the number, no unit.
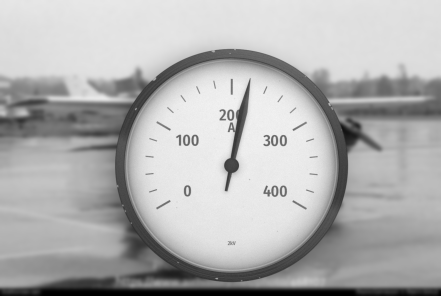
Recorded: 220
